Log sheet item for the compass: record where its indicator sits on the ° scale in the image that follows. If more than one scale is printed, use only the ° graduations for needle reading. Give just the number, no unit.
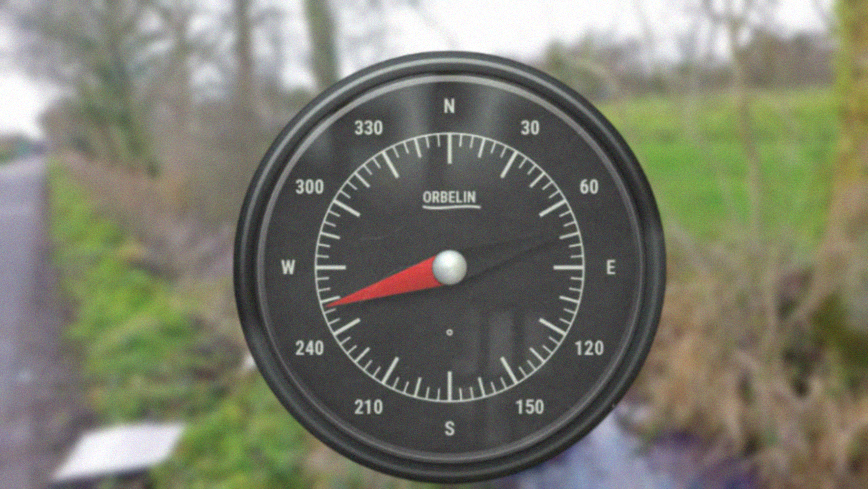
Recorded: 252.5
